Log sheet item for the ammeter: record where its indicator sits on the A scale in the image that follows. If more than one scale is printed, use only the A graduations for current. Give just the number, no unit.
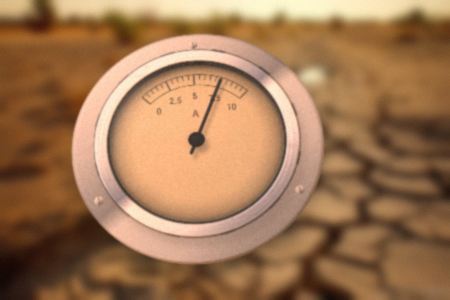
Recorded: 7.5
